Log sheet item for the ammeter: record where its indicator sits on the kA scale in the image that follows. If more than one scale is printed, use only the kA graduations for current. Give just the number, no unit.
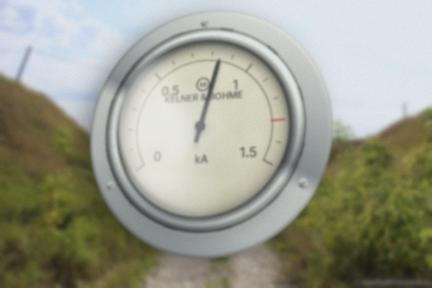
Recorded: 0.85
